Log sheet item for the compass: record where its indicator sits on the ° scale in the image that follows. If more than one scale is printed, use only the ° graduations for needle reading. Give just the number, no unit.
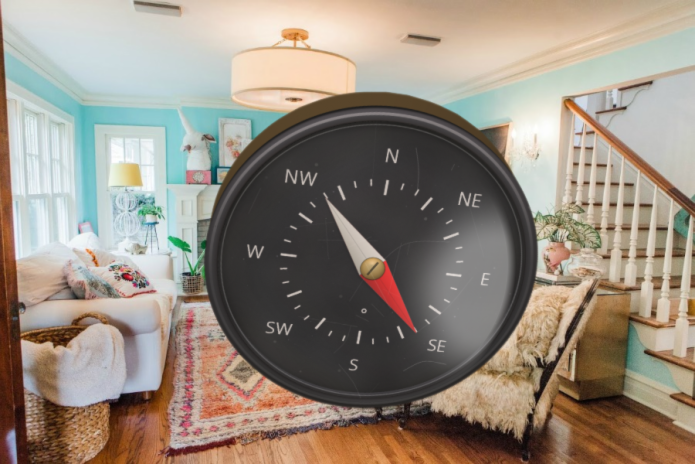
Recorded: 140
